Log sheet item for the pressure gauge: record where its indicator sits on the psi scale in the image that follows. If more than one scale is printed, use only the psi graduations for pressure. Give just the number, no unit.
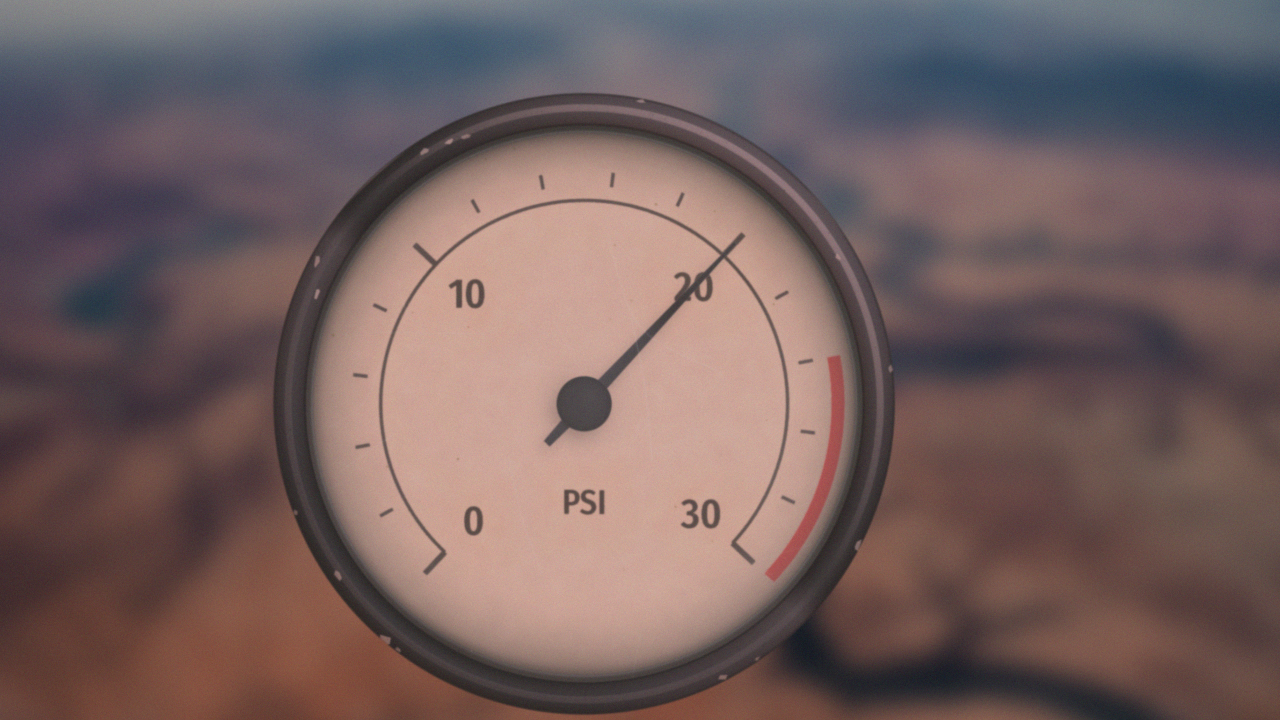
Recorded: 20
